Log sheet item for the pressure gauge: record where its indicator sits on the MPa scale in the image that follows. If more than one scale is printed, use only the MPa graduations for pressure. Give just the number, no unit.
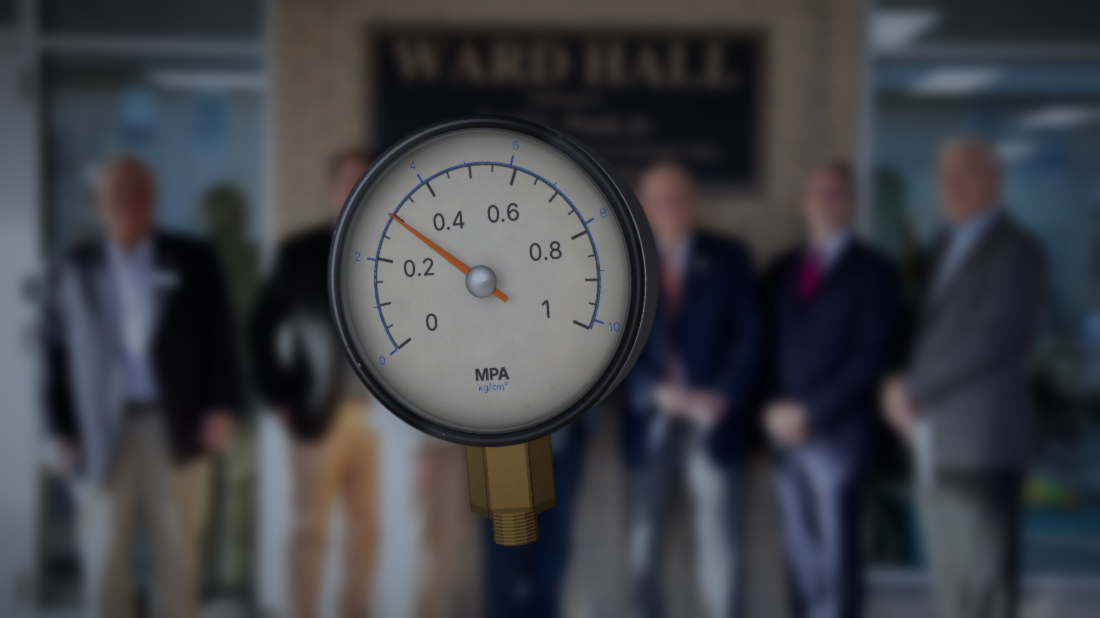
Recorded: 0.3
